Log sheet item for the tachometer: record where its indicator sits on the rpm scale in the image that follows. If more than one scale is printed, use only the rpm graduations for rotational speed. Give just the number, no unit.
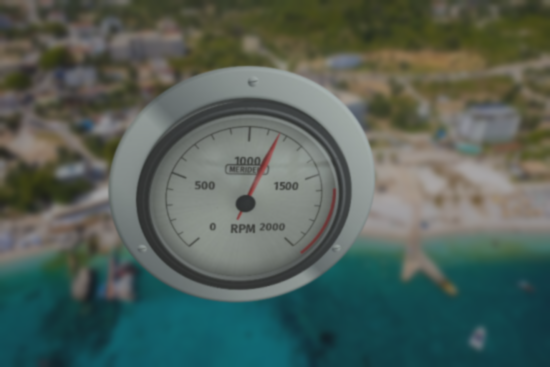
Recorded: 1150
